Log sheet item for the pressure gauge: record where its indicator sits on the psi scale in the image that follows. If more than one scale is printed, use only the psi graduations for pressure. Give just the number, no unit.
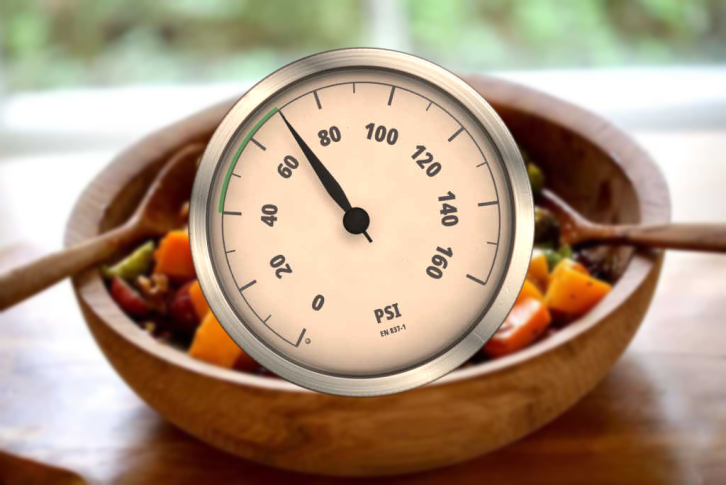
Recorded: 70
